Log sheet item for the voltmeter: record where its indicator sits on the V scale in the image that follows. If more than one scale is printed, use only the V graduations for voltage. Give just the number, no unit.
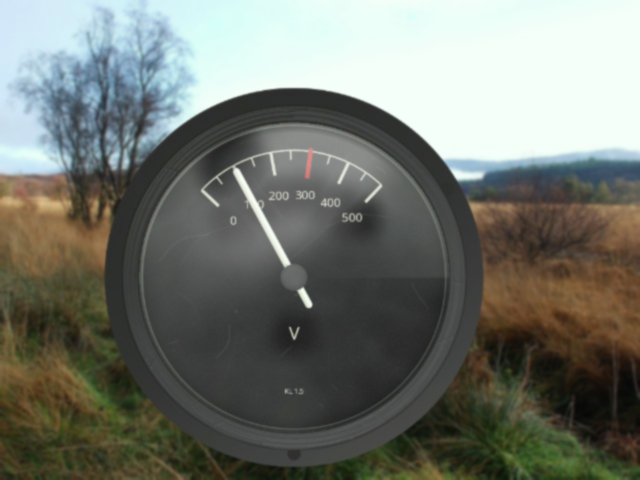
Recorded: 100
